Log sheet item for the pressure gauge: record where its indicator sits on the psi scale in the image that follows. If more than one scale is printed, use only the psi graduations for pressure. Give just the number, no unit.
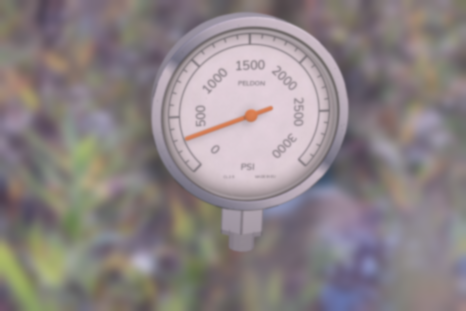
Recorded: 300
